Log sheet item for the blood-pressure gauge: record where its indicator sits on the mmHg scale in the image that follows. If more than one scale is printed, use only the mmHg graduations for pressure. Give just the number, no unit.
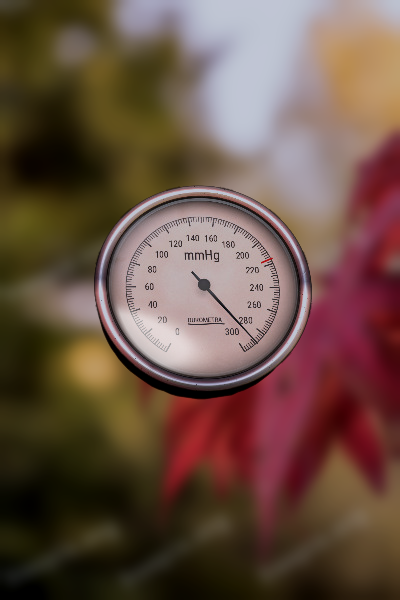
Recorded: 290
